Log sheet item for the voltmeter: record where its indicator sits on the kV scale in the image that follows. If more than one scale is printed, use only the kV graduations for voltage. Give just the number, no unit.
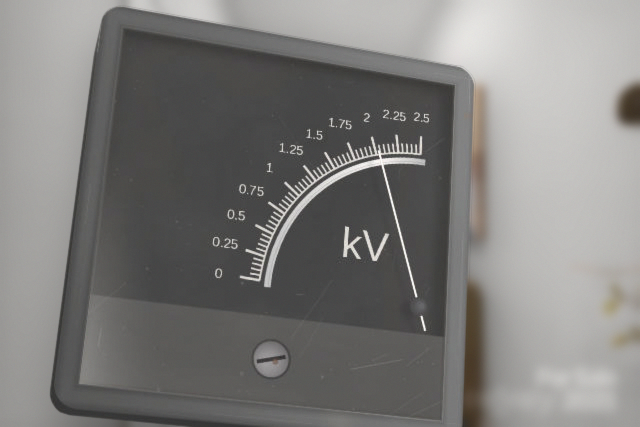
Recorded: 2
